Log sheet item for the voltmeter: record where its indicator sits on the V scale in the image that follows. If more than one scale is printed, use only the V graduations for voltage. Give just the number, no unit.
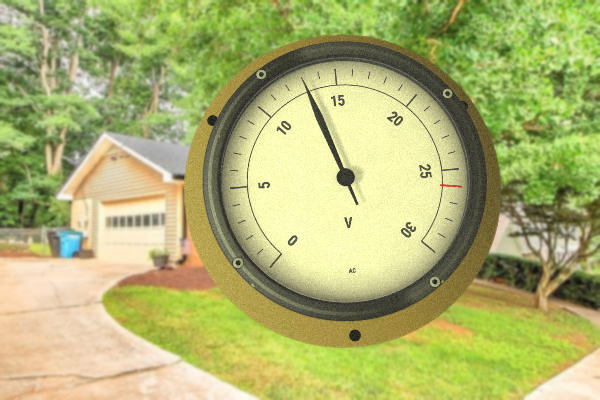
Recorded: 13
